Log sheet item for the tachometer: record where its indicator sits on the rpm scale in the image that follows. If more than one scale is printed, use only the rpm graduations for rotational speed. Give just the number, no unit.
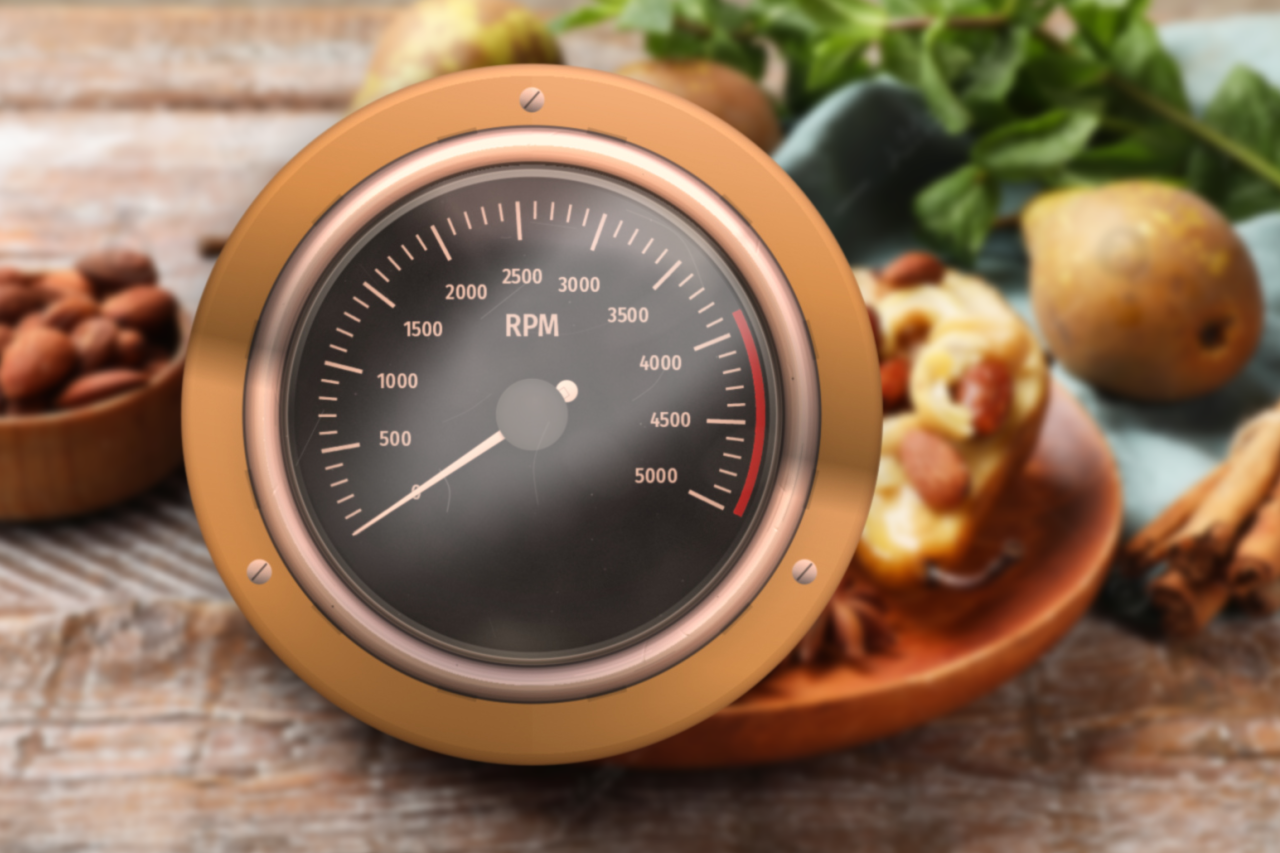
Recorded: 0
